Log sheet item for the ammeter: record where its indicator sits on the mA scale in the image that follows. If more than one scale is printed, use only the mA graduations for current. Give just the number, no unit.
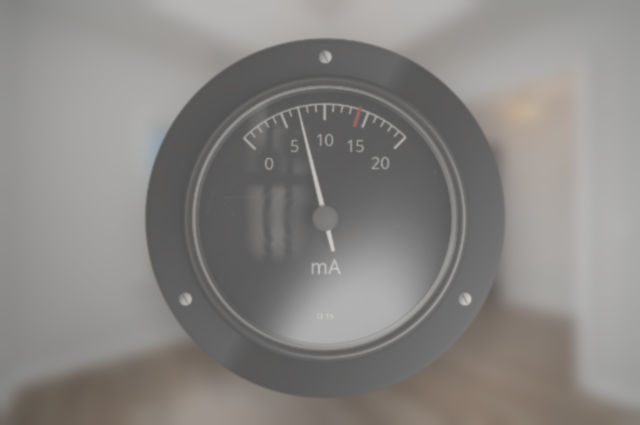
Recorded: 7
